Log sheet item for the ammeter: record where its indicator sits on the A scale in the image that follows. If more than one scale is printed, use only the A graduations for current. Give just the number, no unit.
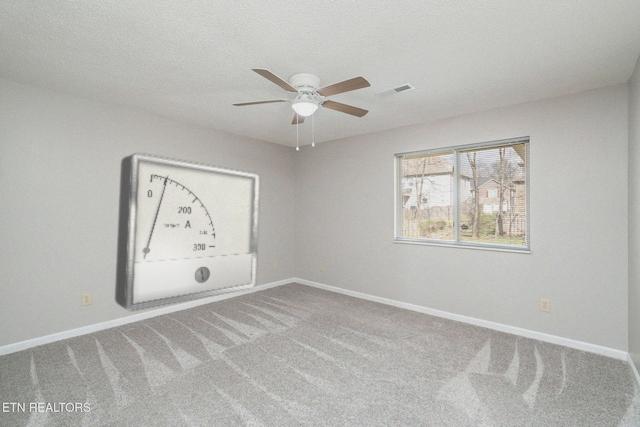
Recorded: 100
